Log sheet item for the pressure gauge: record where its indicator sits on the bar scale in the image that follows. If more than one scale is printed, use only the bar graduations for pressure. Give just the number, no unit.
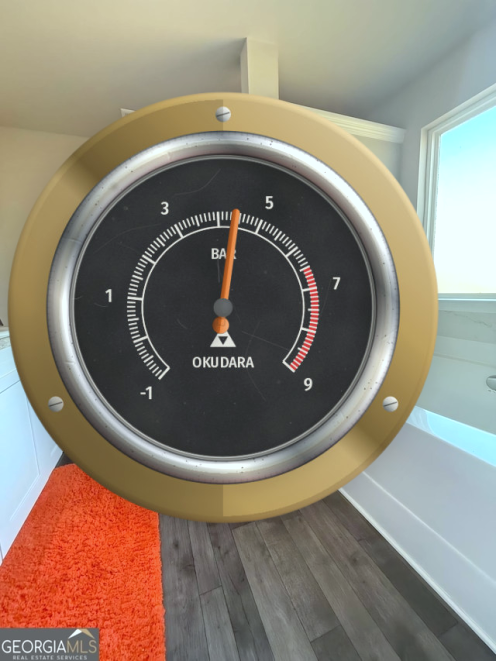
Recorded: 4.4
